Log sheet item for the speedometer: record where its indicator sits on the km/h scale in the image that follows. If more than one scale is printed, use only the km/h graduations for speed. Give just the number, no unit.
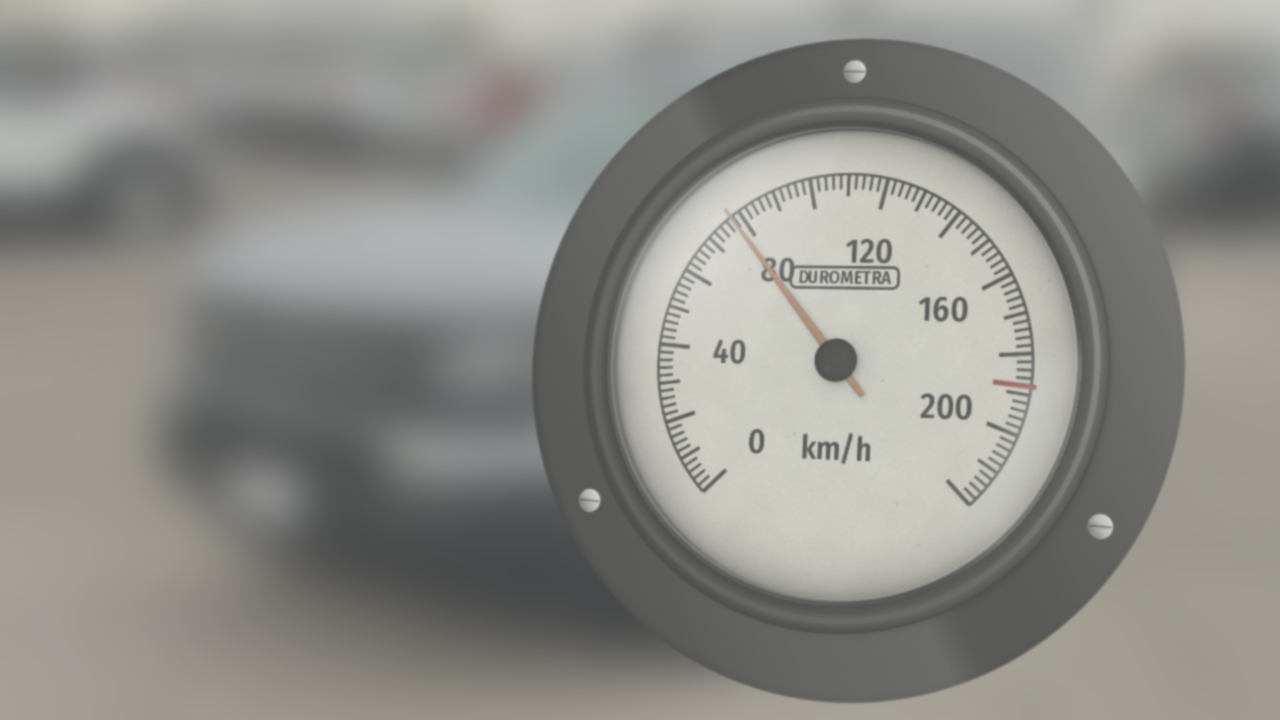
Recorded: 78
